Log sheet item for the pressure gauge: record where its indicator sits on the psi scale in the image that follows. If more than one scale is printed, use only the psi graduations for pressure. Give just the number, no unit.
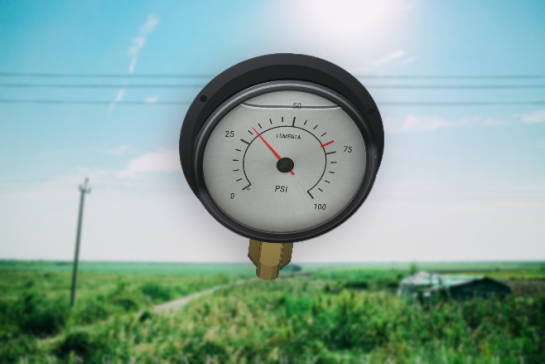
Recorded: 32.5
